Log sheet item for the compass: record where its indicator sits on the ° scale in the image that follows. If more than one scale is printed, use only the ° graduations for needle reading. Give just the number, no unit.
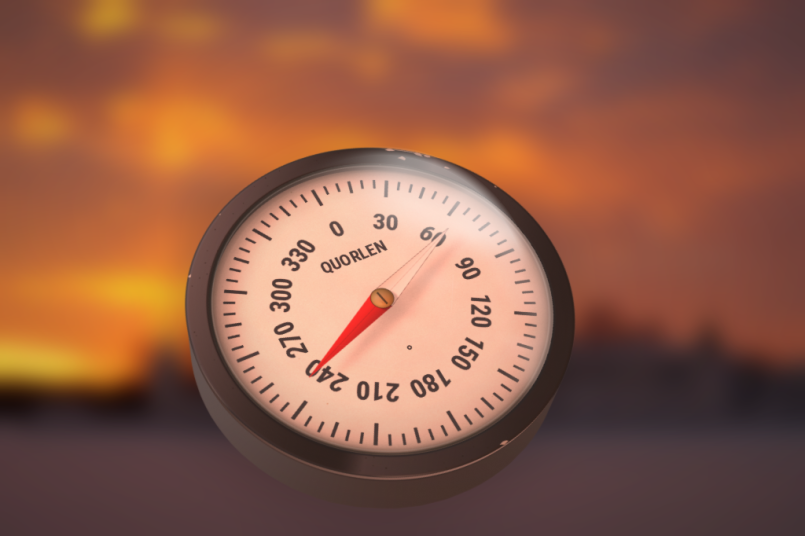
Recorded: 245
